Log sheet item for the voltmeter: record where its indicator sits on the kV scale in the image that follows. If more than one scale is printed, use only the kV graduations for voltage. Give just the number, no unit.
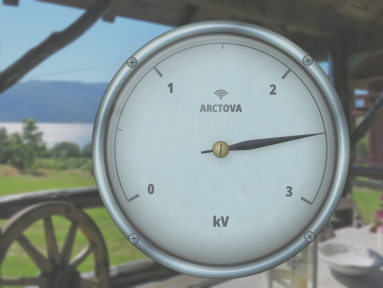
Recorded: 2.5
